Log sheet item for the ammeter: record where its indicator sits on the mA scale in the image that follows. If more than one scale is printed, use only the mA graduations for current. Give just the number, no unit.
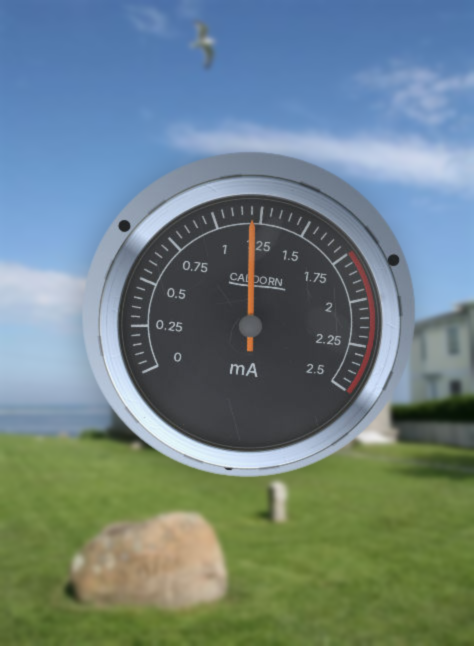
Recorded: 1.2
